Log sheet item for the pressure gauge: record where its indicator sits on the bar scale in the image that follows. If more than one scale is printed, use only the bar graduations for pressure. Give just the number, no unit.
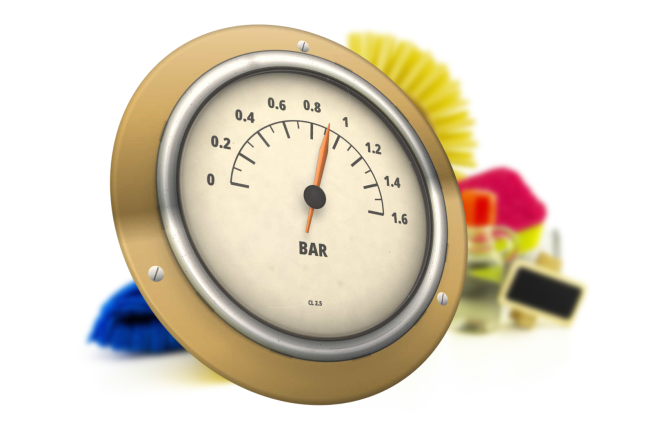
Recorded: 0.9
